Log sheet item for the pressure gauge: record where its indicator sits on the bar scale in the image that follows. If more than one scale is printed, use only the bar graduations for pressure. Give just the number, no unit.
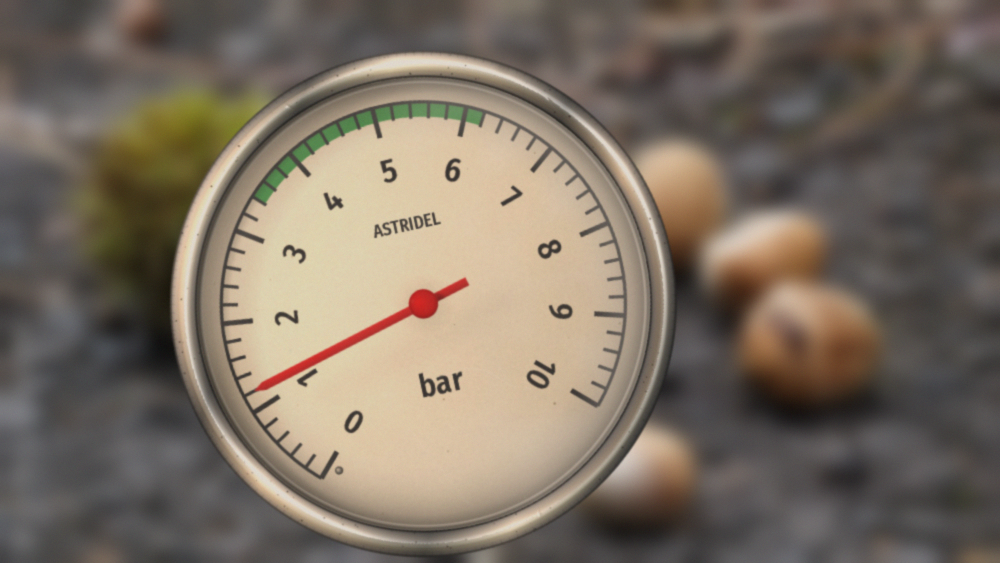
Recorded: 1.2
